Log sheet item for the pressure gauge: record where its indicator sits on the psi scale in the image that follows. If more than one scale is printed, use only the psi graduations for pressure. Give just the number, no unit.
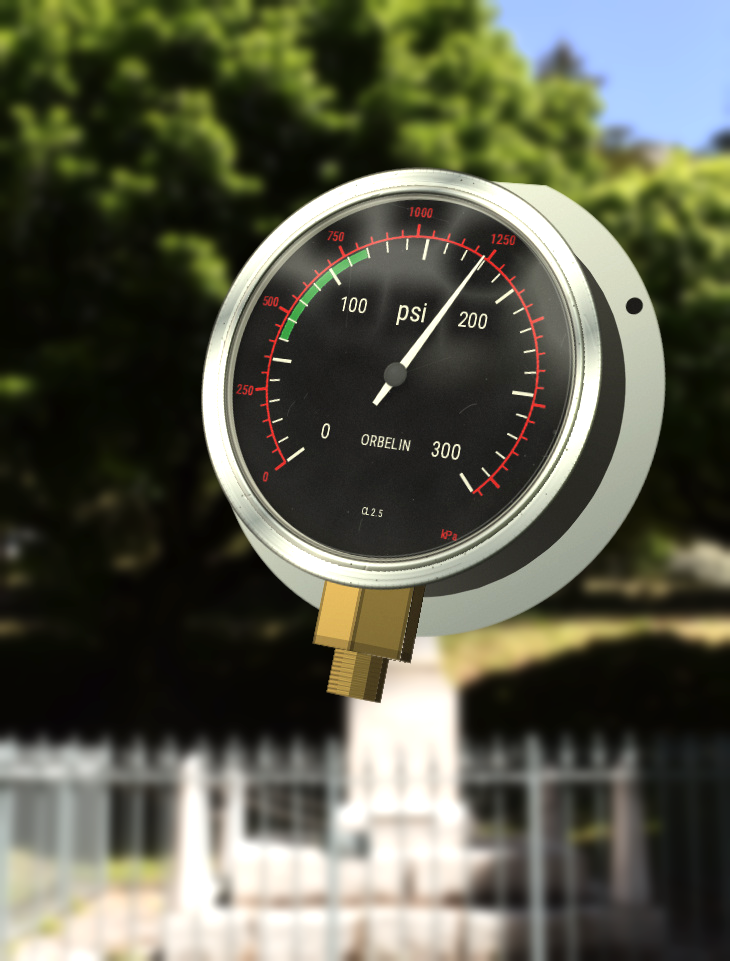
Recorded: 180
